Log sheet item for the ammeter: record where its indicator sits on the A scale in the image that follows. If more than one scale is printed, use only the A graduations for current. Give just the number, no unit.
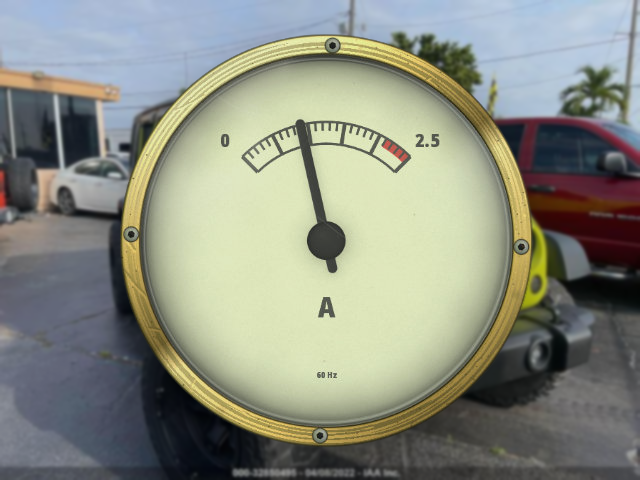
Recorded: 0.9
